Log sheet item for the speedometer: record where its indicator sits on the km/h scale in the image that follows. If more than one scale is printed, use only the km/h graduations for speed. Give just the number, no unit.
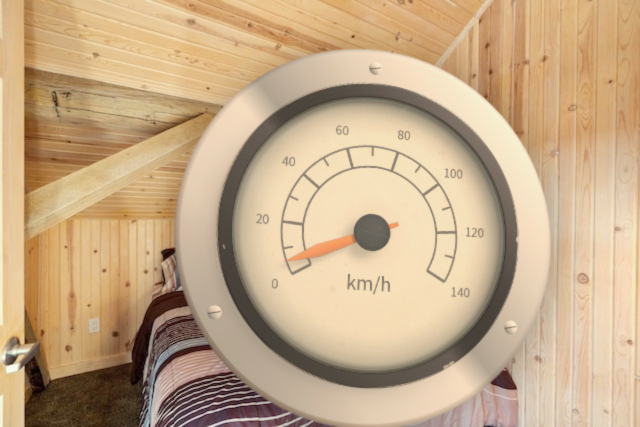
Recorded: 5
